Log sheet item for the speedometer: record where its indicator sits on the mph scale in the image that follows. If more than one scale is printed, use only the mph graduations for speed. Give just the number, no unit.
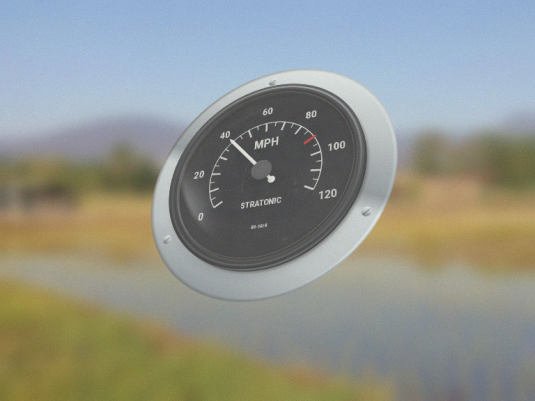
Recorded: 40
